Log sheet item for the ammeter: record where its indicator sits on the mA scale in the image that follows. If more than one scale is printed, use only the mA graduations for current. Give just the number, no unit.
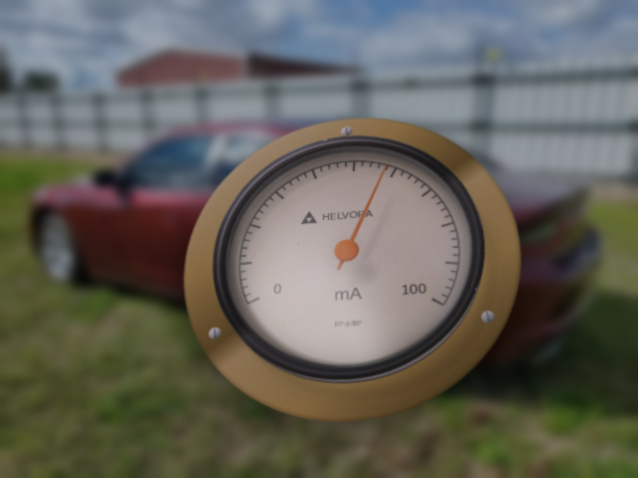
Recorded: 58
